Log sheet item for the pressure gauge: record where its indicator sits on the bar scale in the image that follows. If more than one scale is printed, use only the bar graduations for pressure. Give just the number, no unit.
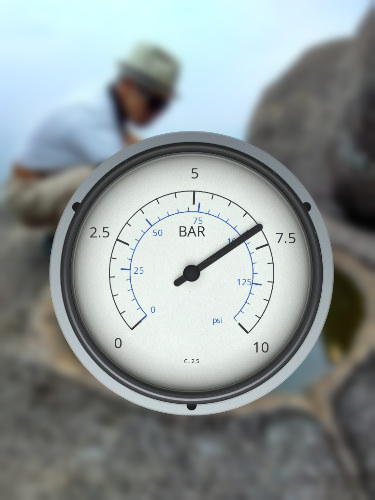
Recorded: 7
